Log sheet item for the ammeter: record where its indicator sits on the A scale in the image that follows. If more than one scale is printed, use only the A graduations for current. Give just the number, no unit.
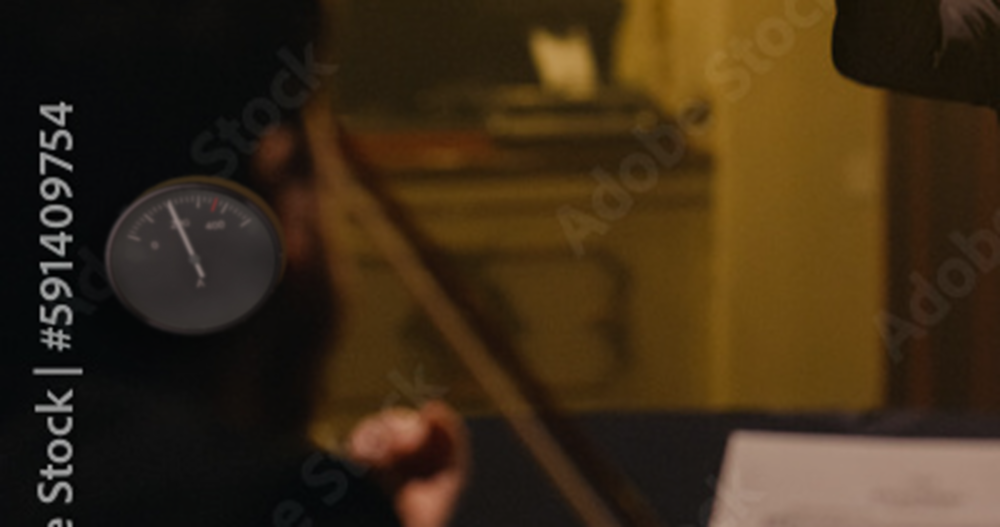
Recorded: 200
